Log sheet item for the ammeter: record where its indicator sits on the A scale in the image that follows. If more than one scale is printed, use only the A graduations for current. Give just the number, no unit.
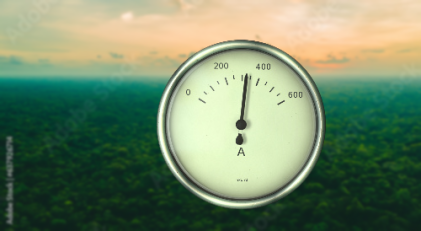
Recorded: 325
